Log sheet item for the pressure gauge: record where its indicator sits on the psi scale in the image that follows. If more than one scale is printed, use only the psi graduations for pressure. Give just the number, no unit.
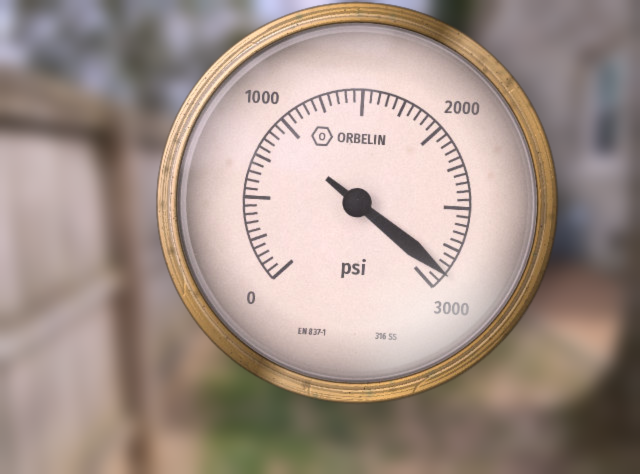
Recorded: 2900
